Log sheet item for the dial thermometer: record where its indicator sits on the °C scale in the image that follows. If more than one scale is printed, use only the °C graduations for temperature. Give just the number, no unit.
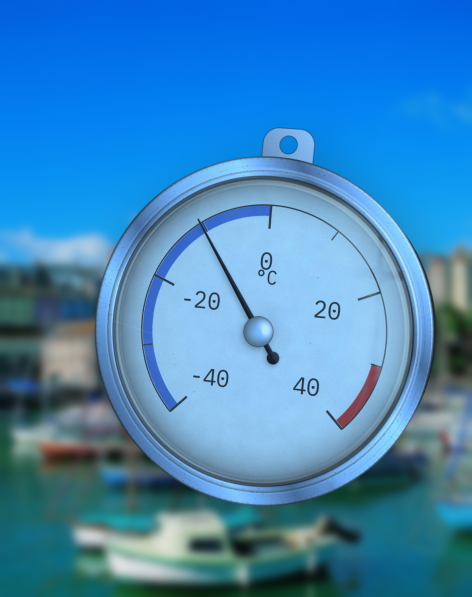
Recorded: -10
